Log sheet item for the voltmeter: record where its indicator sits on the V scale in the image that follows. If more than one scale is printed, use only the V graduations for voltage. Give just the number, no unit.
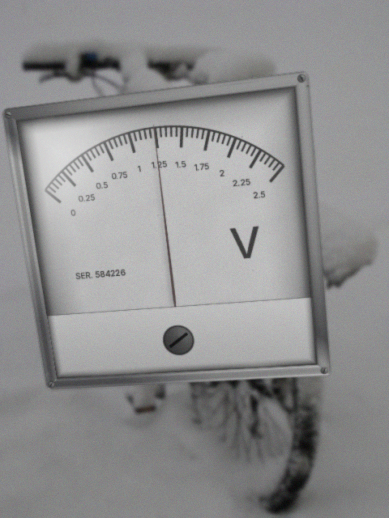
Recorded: 1.25
